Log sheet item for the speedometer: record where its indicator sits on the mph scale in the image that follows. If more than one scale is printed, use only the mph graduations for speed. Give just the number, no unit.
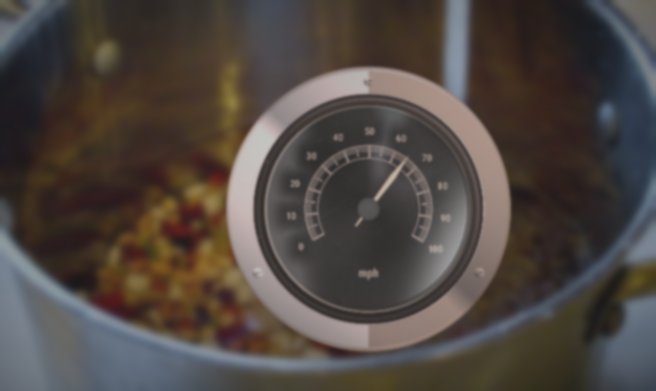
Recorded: 65
